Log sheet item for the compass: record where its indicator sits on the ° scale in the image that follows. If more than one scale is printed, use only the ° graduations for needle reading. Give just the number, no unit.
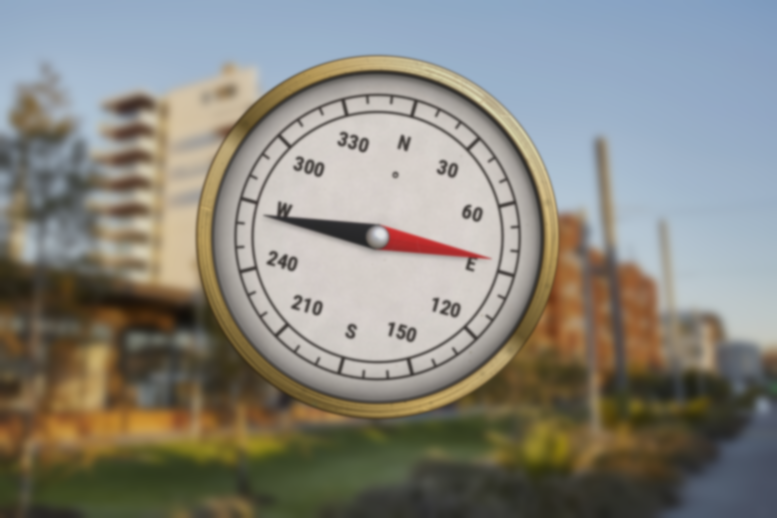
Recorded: 85
